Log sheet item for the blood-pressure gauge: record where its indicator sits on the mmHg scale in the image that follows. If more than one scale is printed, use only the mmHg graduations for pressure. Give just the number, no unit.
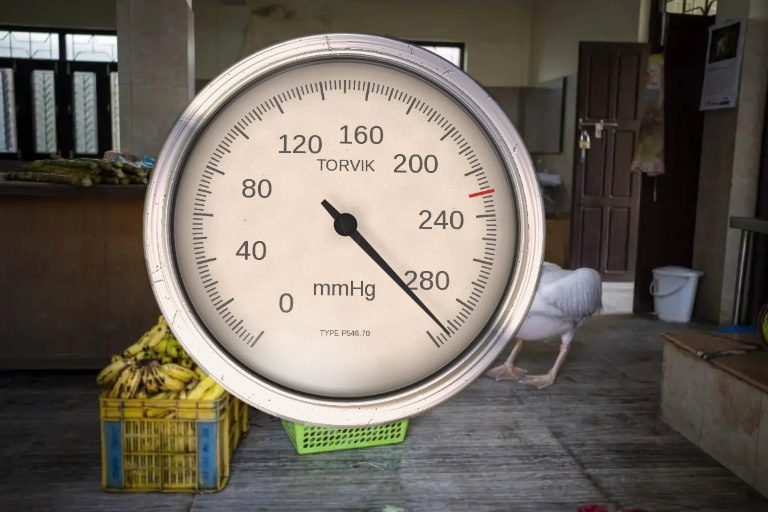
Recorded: 294
